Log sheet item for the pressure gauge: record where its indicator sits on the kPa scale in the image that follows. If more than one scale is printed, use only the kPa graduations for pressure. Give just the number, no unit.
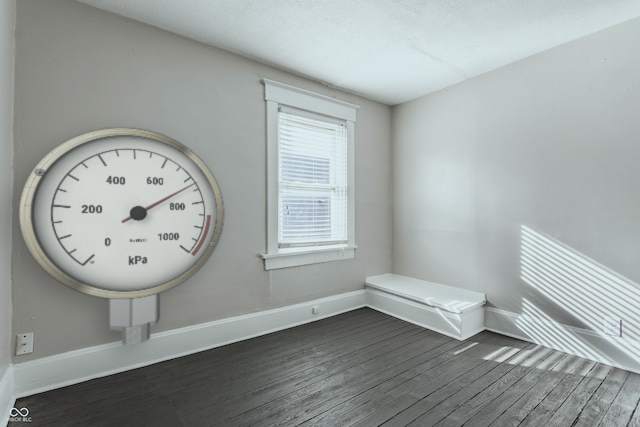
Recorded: 725
